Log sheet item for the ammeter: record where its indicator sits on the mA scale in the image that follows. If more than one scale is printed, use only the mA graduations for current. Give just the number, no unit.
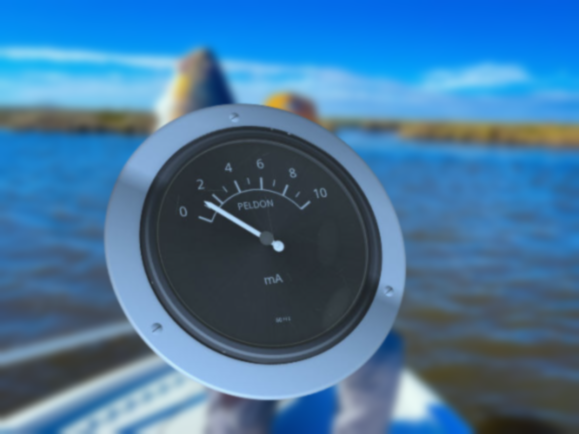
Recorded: 1
